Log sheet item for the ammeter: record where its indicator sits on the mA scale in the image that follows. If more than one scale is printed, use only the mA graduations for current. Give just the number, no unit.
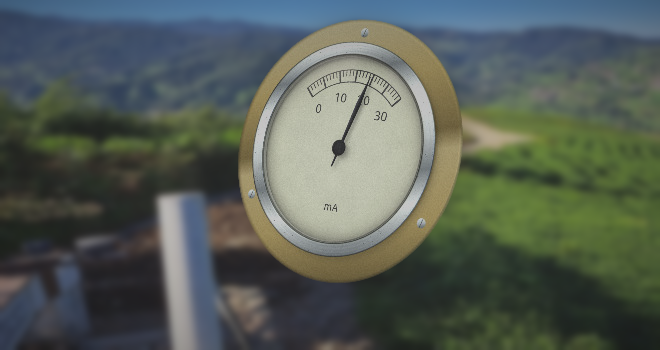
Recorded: 20
